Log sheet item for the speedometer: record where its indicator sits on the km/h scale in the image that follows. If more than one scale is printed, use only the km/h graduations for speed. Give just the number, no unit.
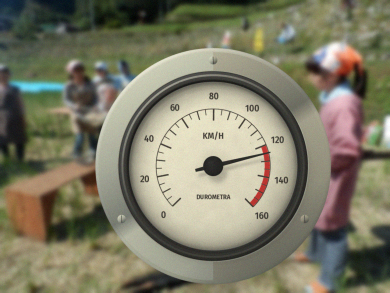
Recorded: 125
